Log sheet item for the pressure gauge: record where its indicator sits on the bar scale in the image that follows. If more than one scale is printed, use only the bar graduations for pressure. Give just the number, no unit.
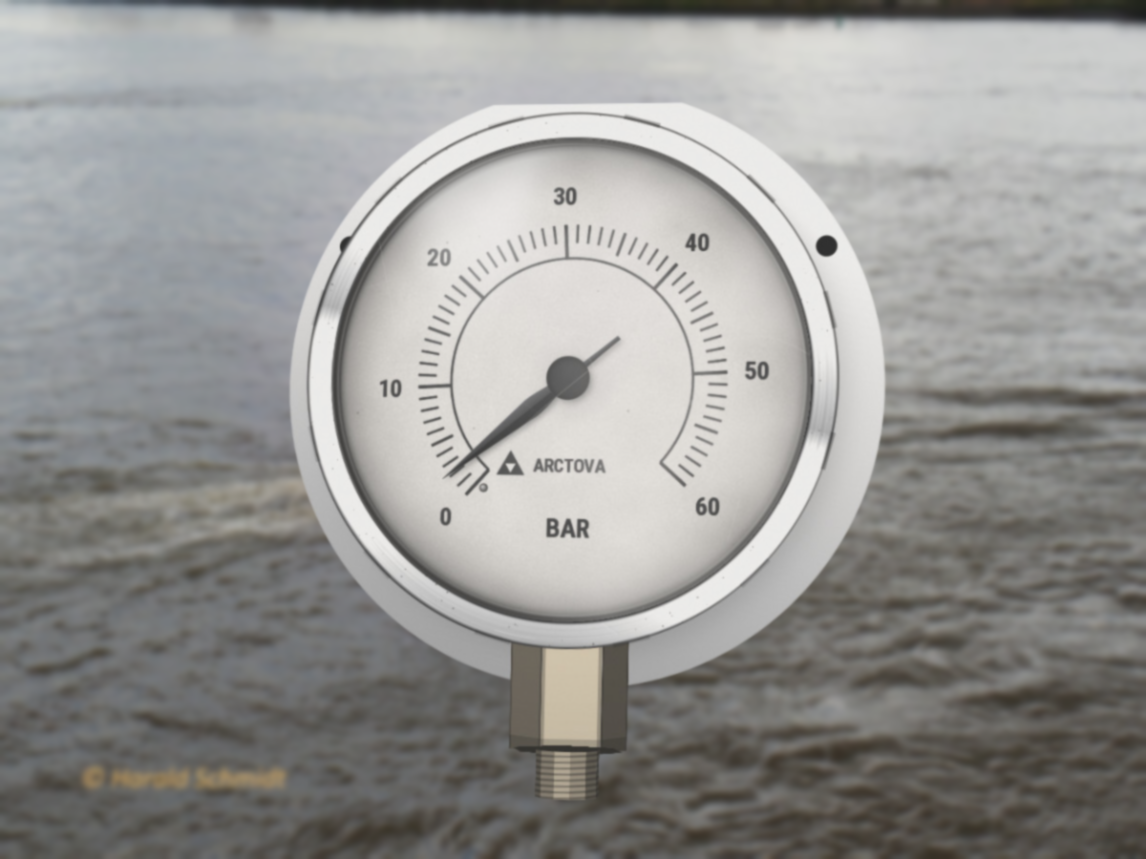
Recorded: 2
